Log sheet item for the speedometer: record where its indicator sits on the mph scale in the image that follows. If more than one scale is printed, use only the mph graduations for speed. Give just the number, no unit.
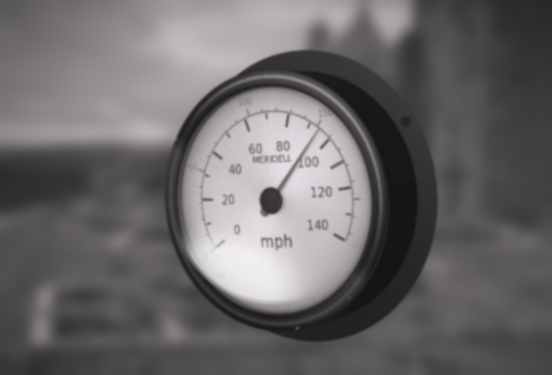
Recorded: 95
